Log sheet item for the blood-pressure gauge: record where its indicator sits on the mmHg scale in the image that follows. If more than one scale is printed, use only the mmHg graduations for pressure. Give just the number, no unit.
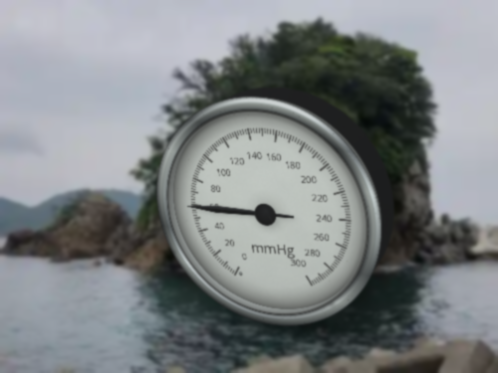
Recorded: 60
